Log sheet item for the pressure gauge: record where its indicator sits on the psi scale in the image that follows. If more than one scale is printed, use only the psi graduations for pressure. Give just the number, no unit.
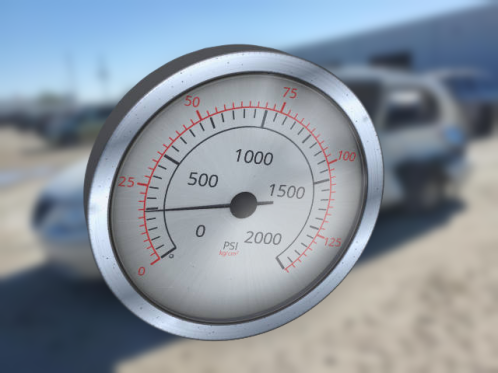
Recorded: 250
